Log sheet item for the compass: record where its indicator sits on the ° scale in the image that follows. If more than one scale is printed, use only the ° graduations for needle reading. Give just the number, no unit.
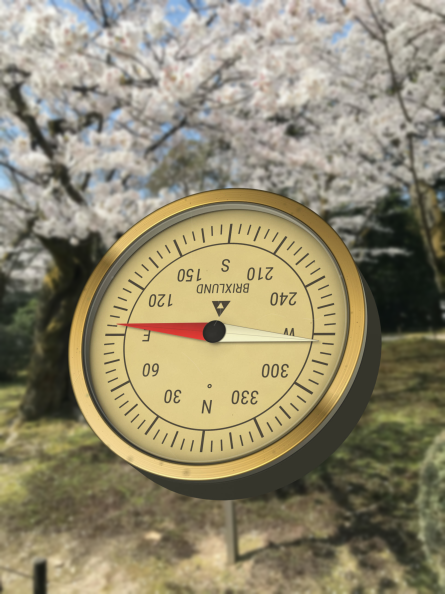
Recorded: 95
